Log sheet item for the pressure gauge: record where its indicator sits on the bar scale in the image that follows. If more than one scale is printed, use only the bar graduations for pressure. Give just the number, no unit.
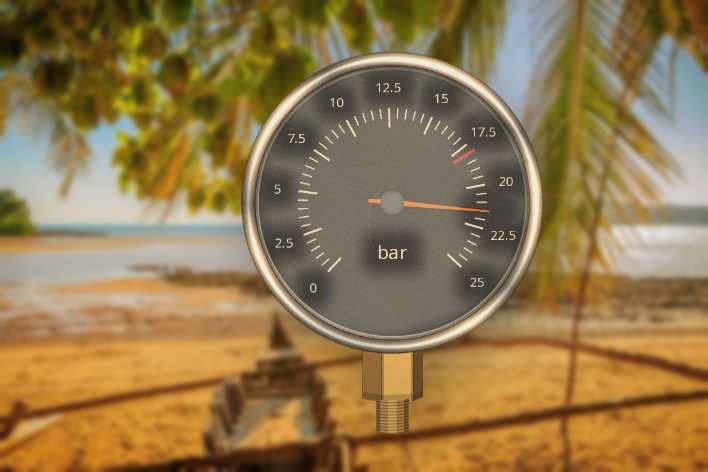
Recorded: 21.5
